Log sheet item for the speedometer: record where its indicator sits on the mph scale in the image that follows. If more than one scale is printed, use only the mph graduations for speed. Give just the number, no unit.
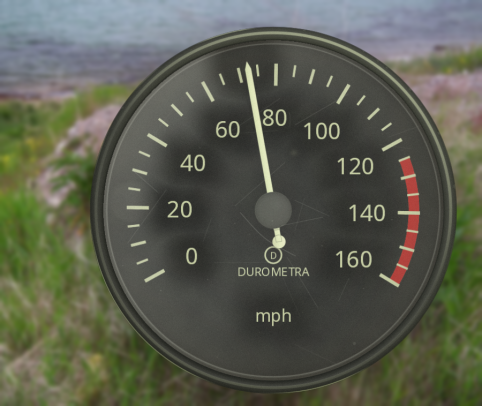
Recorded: 72.5
